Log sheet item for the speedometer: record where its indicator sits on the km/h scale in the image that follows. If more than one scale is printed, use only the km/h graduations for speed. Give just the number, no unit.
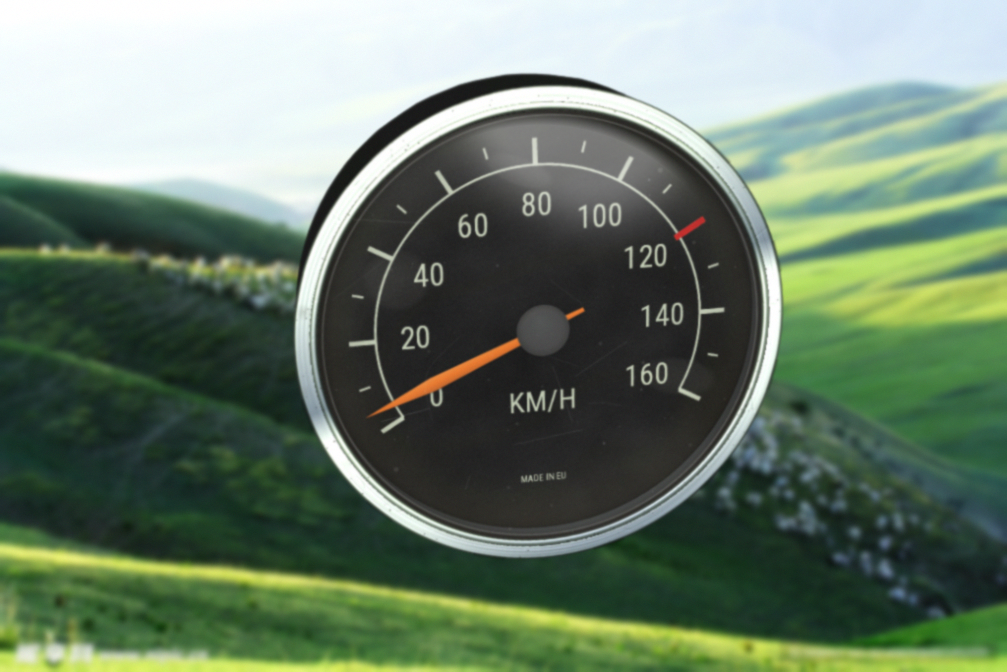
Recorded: 5
